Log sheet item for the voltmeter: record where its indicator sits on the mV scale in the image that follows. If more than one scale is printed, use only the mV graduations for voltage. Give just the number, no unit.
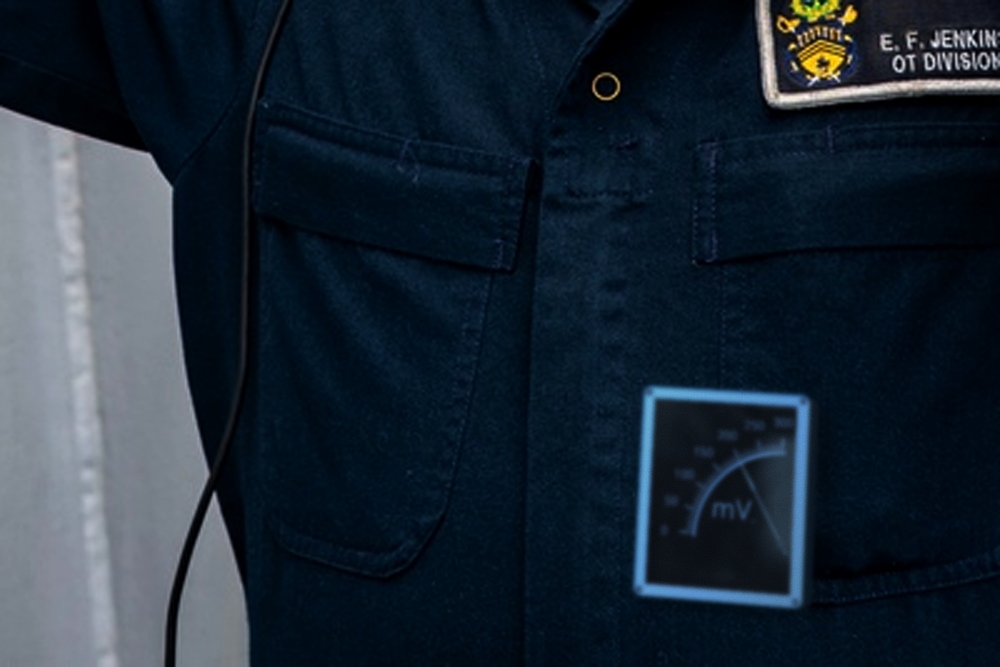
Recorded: 200
